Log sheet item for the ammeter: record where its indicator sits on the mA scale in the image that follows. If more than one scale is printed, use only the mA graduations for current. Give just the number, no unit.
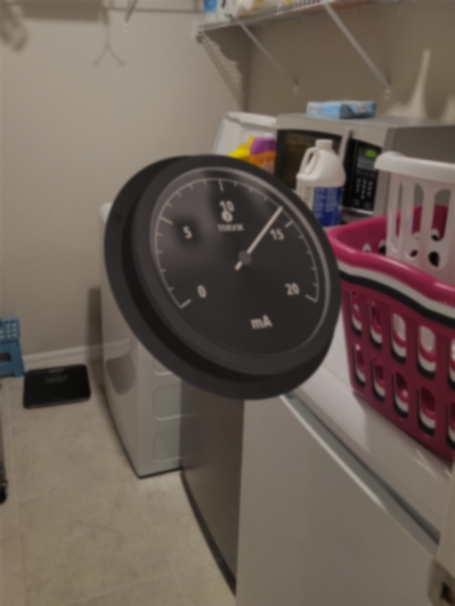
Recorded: 14
